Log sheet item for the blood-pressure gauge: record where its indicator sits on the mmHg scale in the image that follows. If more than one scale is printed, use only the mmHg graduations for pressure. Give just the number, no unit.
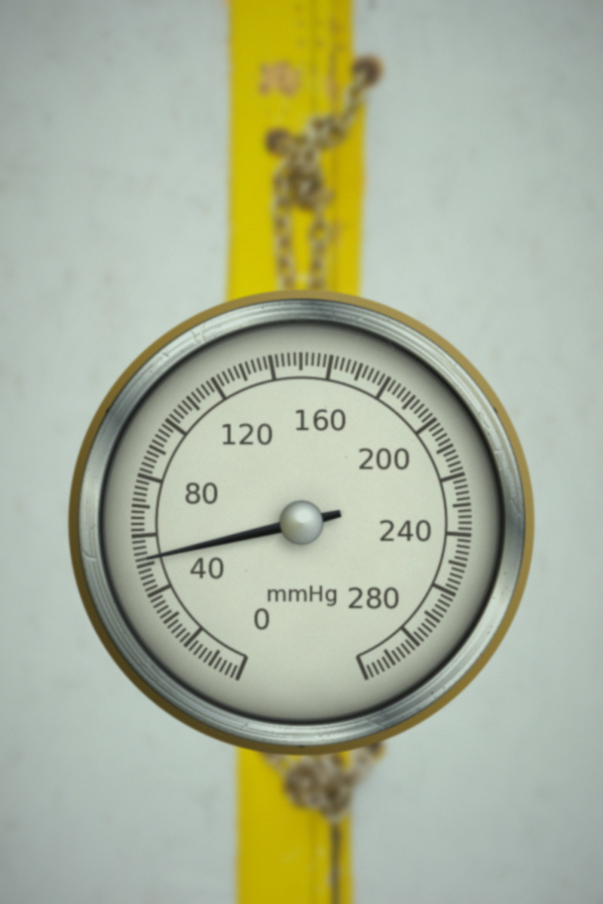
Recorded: 52
